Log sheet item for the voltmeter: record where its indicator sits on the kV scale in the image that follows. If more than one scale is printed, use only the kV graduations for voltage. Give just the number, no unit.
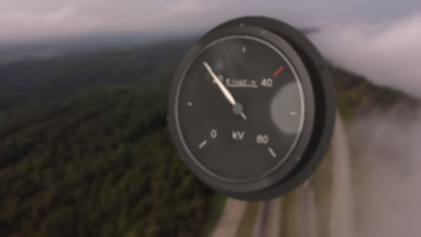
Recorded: 20
